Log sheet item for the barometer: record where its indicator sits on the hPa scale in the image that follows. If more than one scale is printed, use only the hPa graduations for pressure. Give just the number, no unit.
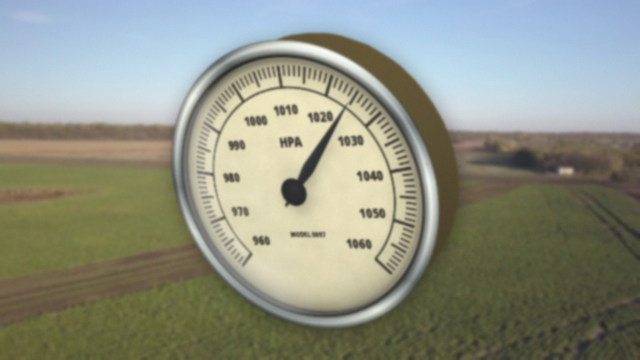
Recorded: 1025
